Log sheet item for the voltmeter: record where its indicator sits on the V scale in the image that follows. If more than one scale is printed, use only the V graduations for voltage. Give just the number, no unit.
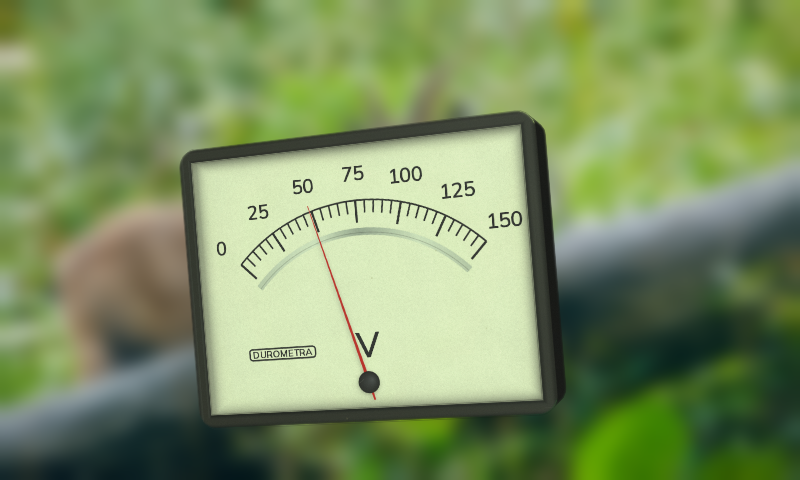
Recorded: 50
